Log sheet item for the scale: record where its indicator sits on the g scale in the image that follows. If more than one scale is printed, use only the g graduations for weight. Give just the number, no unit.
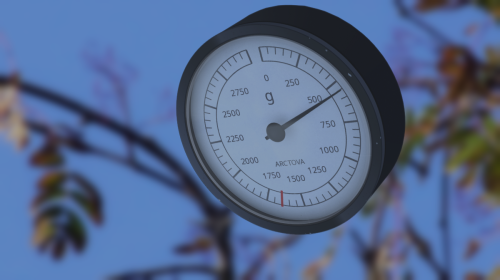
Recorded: 550
